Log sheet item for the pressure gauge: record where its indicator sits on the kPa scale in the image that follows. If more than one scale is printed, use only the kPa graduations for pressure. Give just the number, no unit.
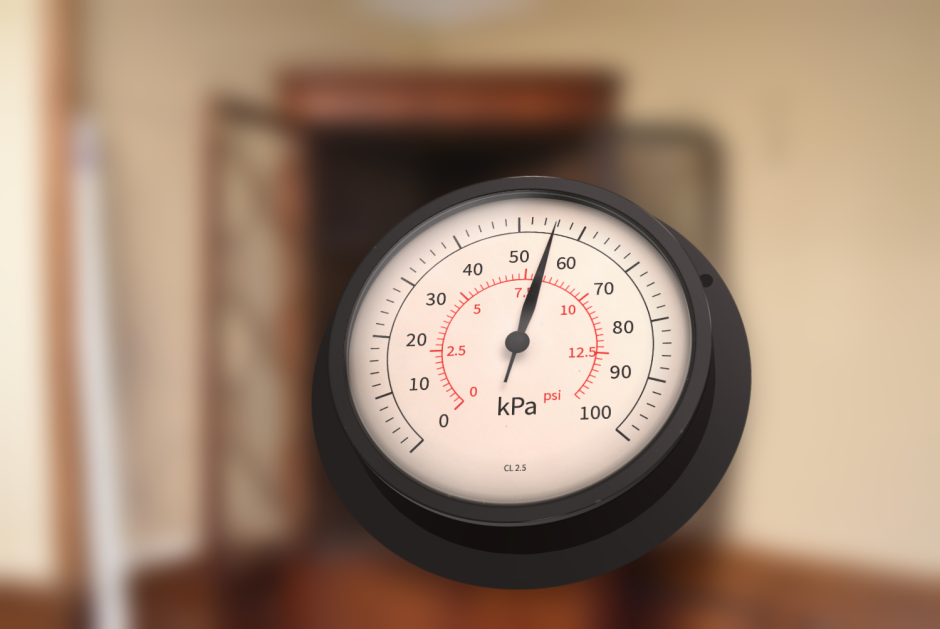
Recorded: 56
